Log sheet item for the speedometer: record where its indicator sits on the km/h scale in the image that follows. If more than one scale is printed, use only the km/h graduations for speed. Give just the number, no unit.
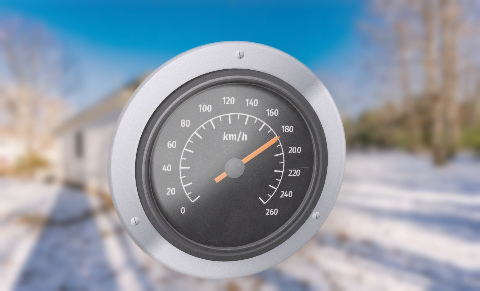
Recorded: 180
